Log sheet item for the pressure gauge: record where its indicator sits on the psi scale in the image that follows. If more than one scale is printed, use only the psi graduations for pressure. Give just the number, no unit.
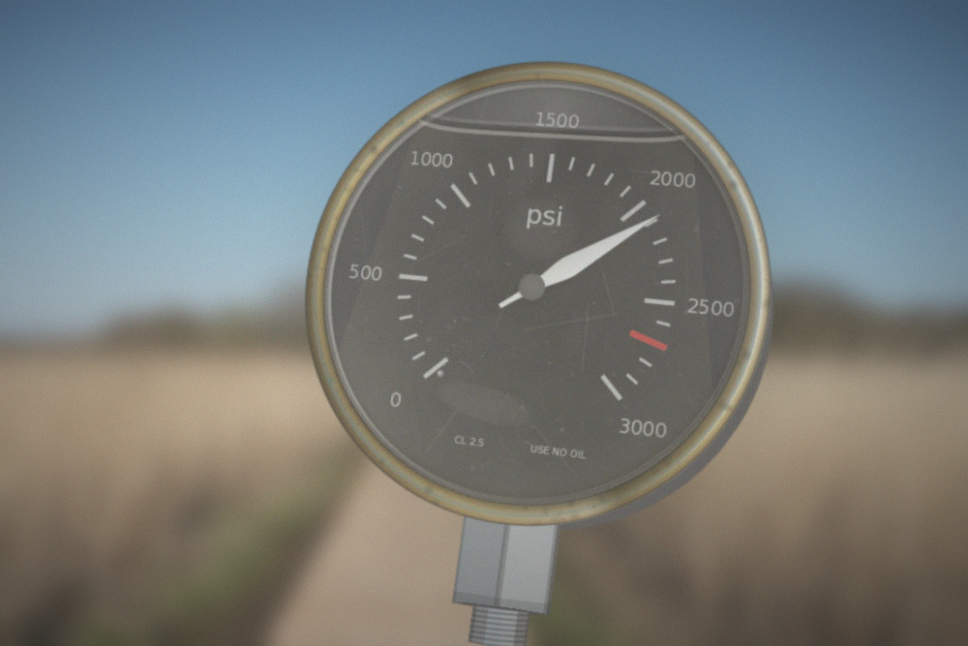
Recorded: 2100
